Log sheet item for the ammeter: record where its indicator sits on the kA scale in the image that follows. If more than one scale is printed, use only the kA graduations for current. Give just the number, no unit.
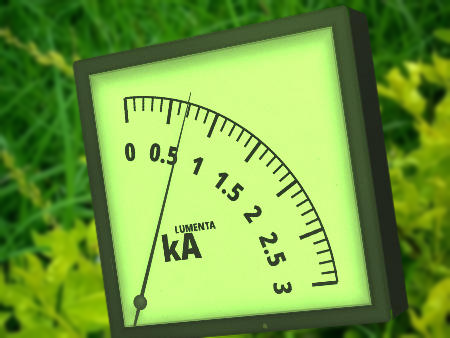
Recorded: 0.7
